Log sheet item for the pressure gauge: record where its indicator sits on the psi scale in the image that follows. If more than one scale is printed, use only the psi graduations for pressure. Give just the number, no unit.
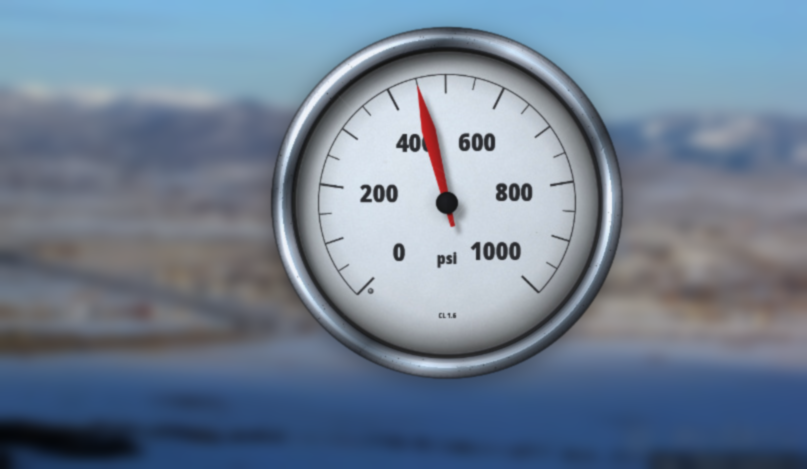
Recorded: 450
